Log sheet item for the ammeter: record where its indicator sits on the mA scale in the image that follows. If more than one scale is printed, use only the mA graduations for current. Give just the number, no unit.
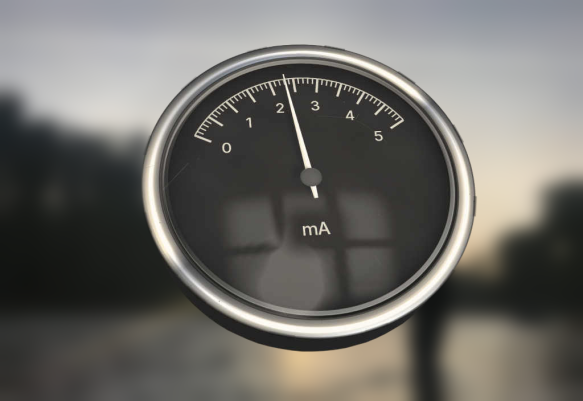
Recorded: 2.3
